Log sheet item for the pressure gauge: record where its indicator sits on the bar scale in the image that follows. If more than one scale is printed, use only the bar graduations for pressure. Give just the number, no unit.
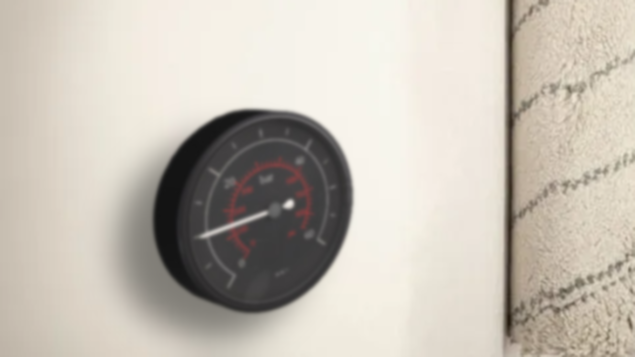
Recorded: 10
